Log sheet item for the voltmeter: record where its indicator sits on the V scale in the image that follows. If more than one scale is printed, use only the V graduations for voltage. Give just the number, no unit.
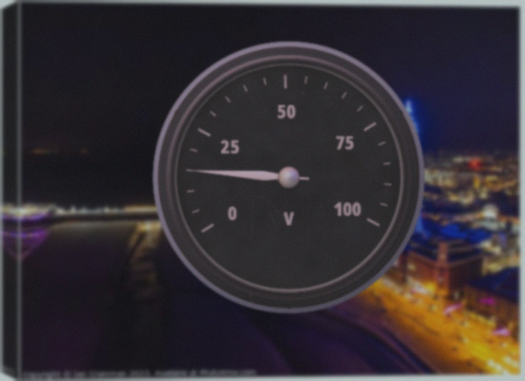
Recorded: 15
